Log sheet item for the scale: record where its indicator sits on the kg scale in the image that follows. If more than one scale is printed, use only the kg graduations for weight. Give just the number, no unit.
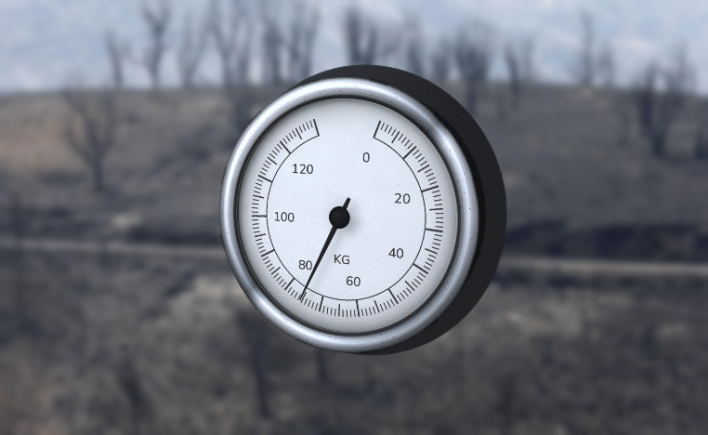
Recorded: 75
